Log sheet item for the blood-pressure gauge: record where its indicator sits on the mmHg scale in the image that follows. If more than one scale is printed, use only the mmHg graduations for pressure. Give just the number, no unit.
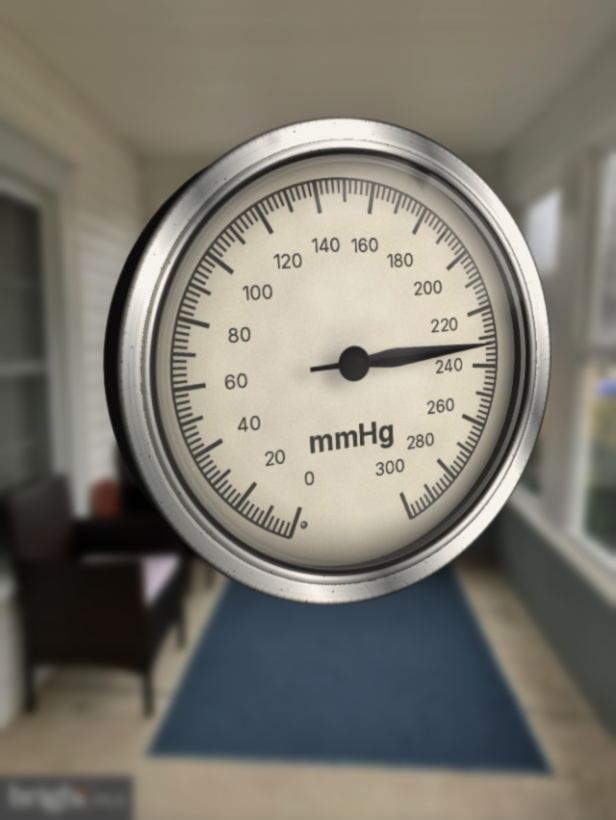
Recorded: 232
